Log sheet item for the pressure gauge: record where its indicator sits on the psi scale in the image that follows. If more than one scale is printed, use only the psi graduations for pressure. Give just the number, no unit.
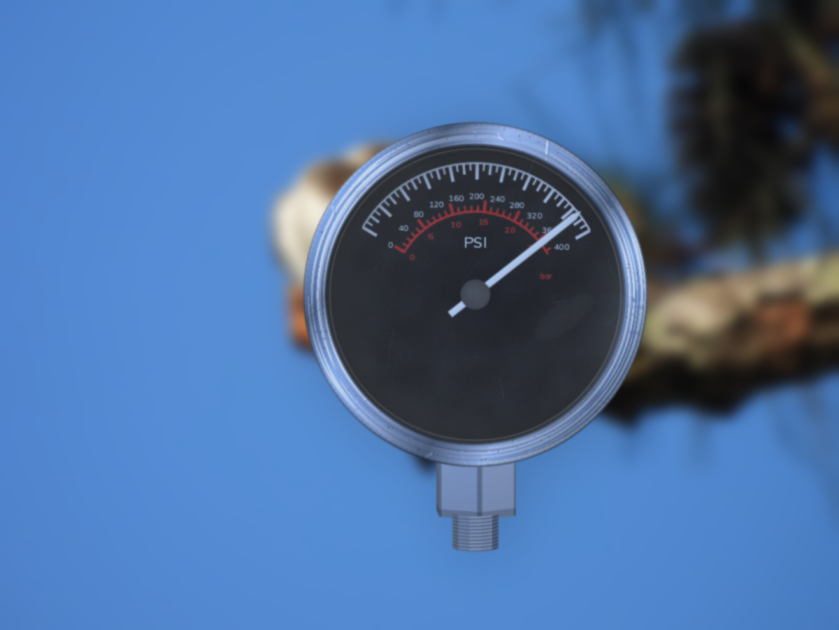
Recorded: 370
